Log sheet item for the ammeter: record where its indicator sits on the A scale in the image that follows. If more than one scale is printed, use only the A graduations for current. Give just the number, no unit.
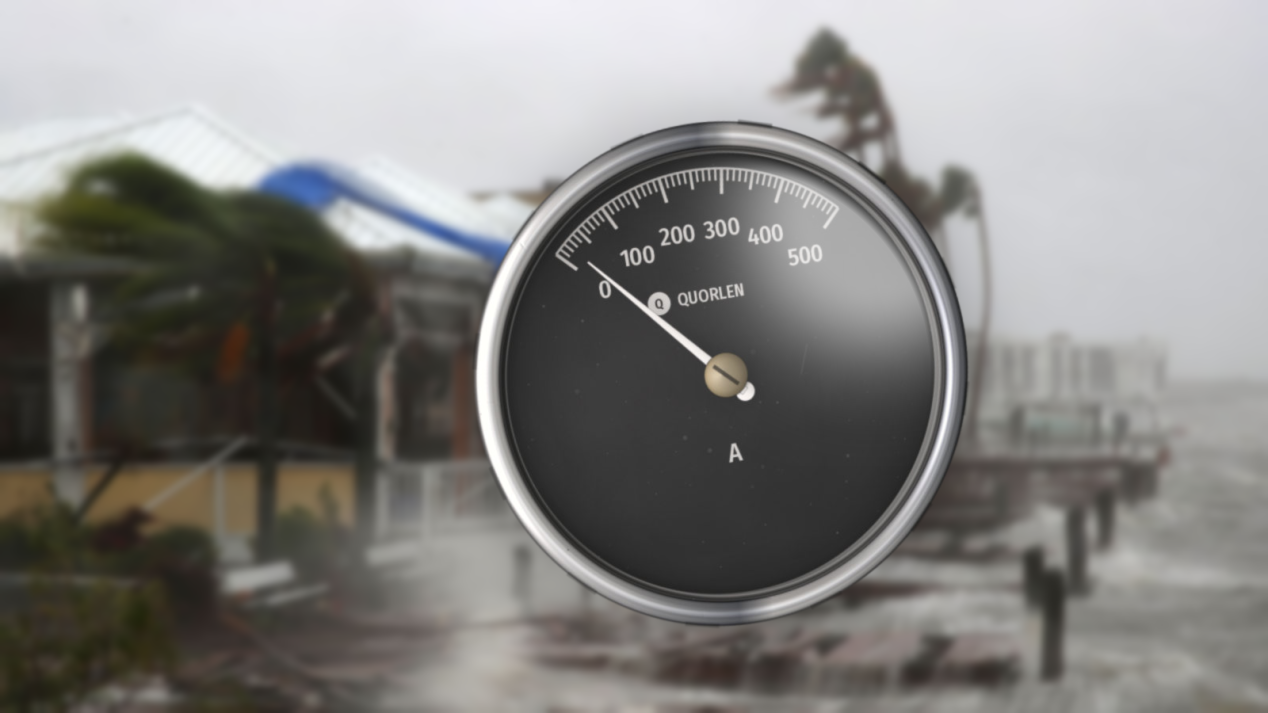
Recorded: 20
